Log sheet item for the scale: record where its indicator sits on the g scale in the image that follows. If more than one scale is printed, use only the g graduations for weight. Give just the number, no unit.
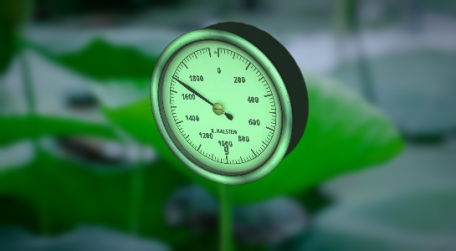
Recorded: 1700
